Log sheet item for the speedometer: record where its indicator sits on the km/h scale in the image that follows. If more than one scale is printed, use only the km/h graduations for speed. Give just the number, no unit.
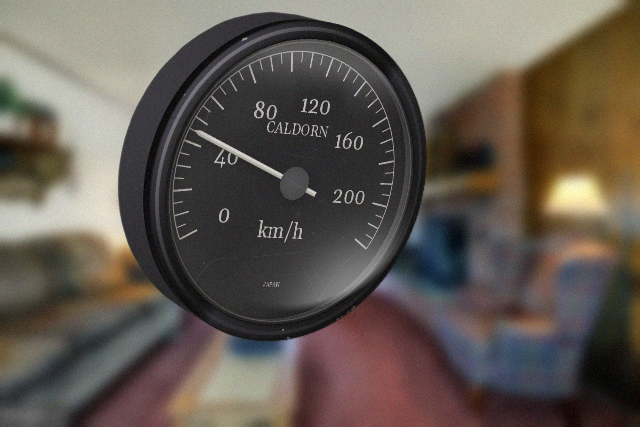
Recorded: 45
